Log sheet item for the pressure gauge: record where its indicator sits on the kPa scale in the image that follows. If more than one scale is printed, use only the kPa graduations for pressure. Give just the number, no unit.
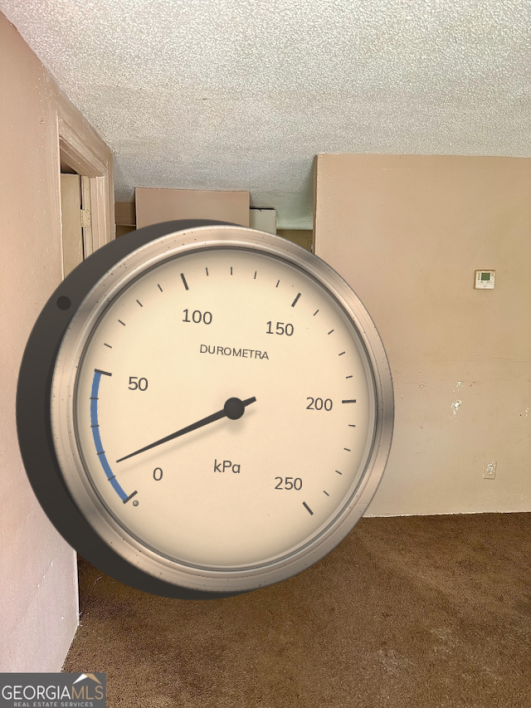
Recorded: 15
